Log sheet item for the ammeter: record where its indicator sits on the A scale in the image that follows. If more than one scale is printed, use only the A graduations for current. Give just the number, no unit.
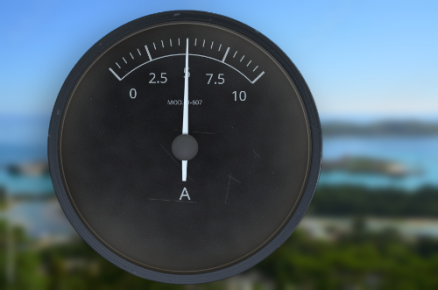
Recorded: 5
